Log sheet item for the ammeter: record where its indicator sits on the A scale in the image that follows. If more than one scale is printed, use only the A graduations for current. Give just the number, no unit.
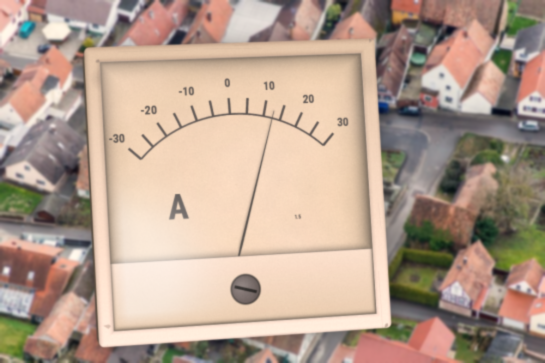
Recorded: 12.5
